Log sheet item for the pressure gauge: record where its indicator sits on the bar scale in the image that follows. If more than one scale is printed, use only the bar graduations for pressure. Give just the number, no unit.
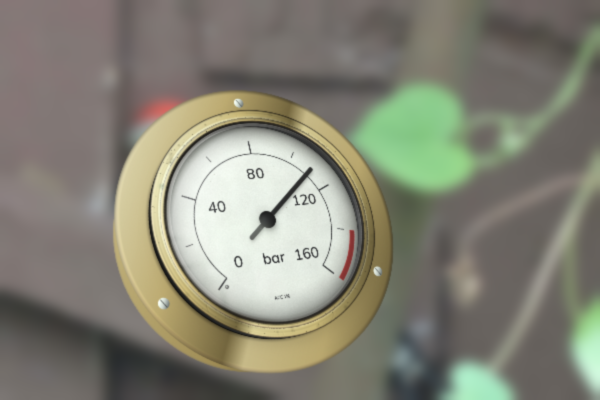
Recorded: 110
